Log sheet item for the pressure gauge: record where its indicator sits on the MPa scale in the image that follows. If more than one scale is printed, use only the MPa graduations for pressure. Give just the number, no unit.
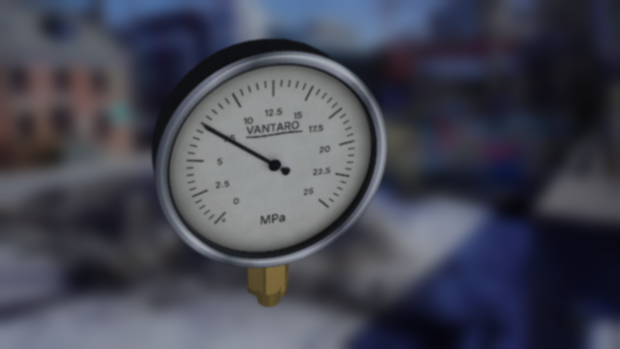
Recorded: 7.5
